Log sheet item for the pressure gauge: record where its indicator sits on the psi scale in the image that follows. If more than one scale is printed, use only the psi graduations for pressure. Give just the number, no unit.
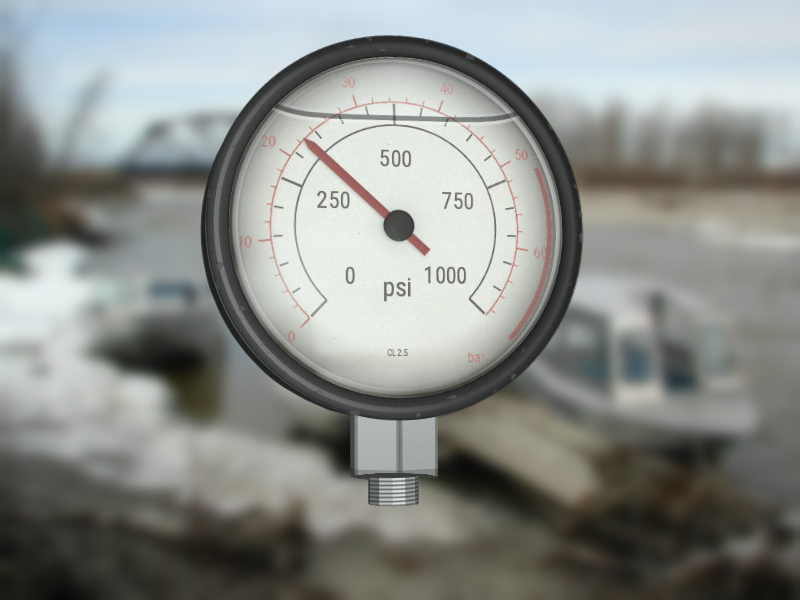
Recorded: 325
